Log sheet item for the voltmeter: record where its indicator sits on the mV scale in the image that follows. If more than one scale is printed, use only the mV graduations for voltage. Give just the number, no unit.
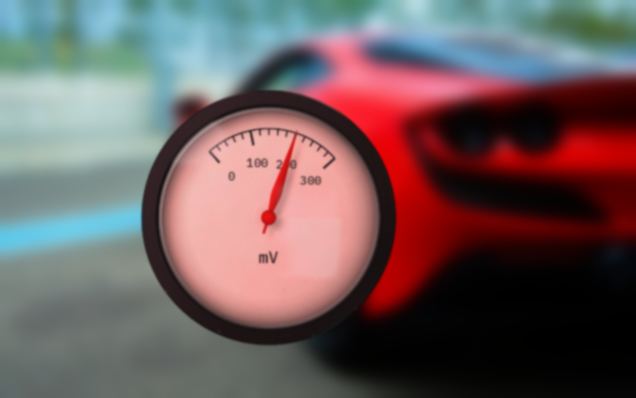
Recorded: 200
